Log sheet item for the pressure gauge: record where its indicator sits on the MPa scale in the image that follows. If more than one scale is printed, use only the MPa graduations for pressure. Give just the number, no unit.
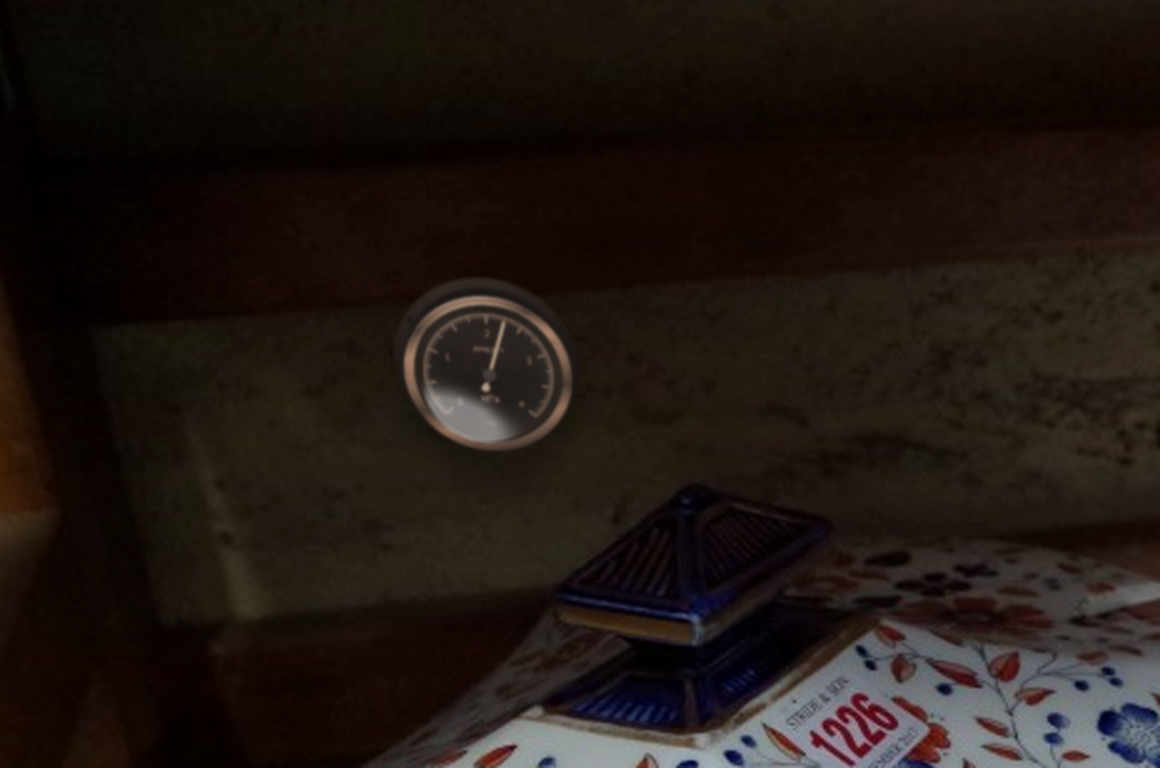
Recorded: 2.25
